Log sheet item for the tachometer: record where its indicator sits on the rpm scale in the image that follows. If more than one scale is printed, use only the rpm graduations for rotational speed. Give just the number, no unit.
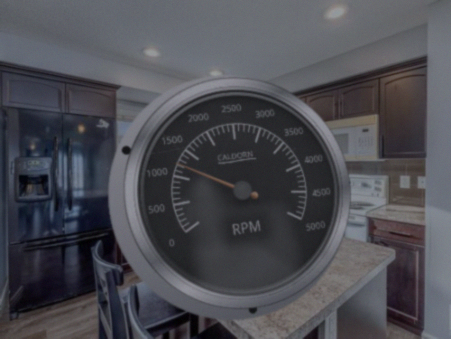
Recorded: 1200
